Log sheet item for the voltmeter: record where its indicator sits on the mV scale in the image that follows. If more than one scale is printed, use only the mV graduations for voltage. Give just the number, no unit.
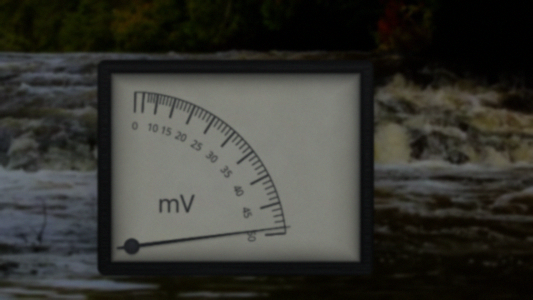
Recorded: 49
